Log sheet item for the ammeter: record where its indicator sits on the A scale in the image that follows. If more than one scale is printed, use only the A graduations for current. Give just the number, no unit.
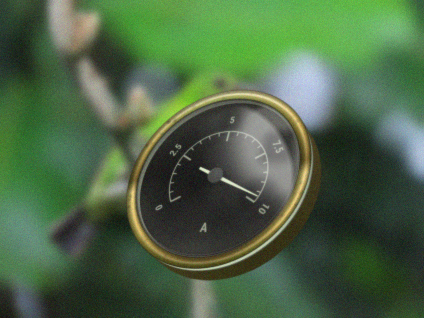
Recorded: 9.75
